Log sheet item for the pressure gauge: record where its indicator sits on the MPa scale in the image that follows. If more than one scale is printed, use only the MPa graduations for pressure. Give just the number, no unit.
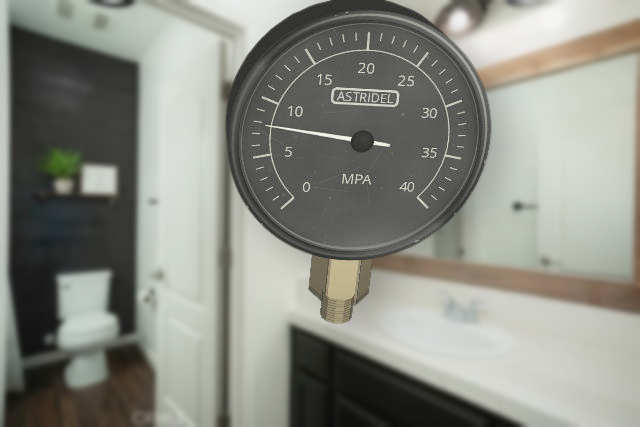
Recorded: 8
